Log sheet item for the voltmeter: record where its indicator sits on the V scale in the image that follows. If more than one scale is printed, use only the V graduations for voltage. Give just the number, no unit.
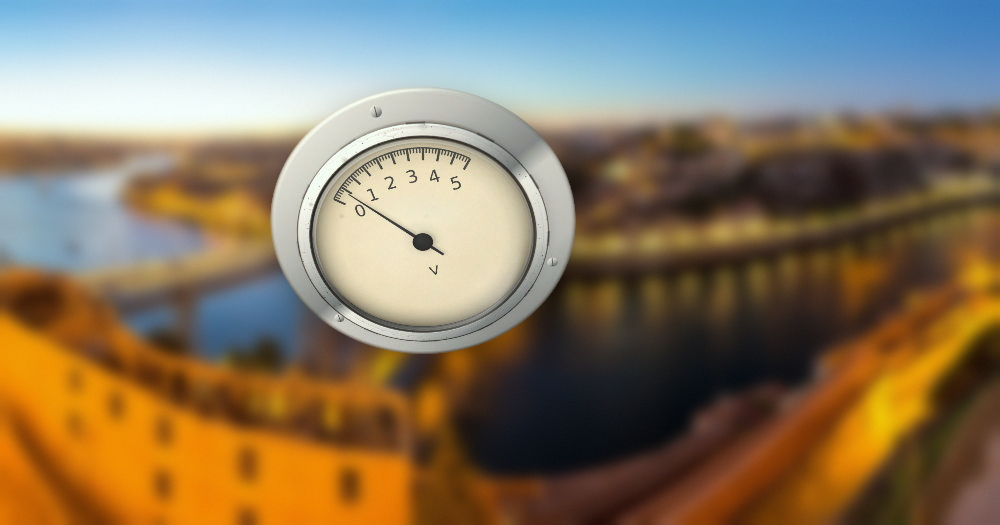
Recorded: 0.5
